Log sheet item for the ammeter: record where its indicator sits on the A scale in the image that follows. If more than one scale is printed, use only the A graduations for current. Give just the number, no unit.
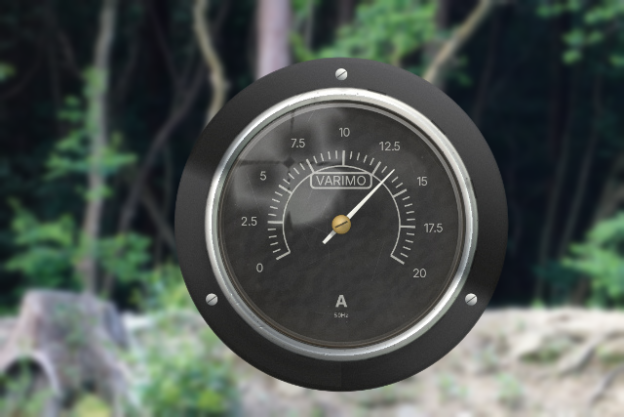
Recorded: 13.5
